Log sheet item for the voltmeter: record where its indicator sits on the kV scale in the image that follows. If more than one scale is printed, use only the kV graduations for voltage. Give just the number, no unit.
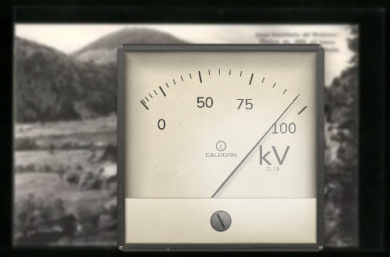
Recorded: 95
